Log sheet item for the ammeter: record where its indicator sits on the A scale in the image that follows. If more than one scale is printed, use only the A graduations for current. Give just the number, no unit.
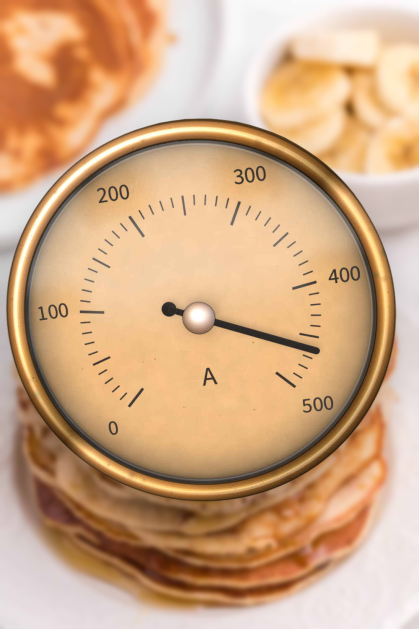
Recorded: 460
